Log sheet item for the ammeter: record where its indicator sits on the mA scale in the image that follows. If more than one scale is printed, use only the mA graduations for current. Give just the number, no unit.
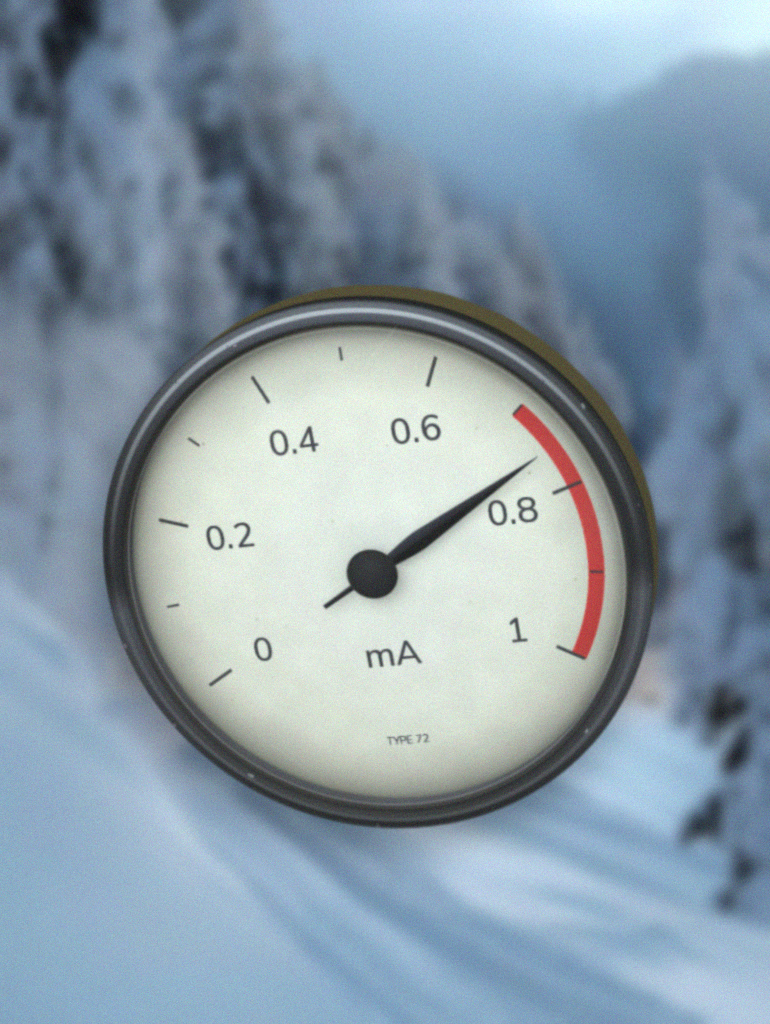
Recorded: 0.75
